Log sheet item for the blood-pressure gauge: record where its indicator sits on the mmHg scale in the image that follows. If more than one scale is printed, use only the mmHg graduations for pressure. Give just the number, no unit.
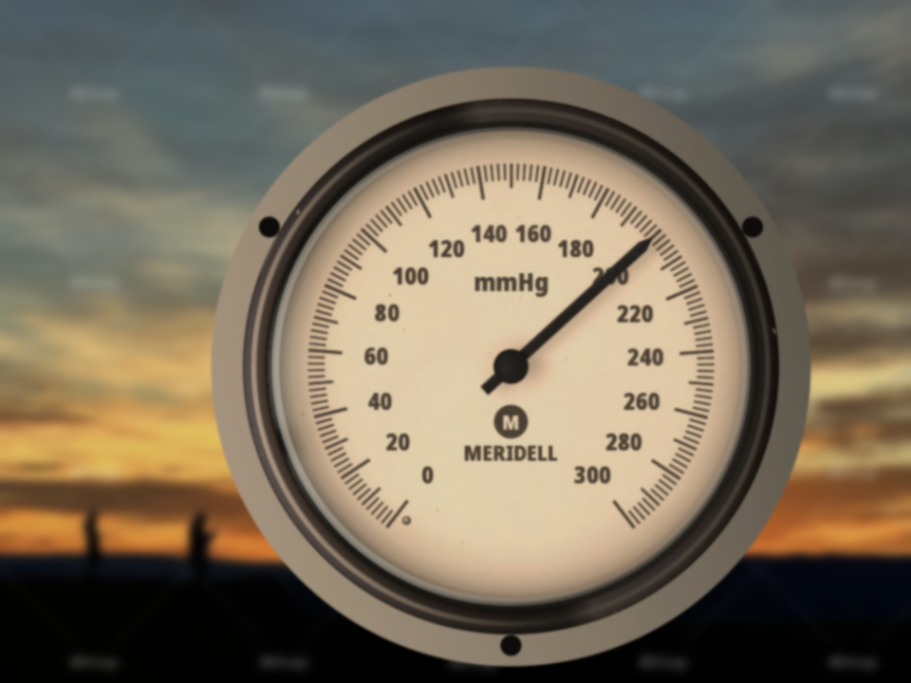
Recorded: 200
